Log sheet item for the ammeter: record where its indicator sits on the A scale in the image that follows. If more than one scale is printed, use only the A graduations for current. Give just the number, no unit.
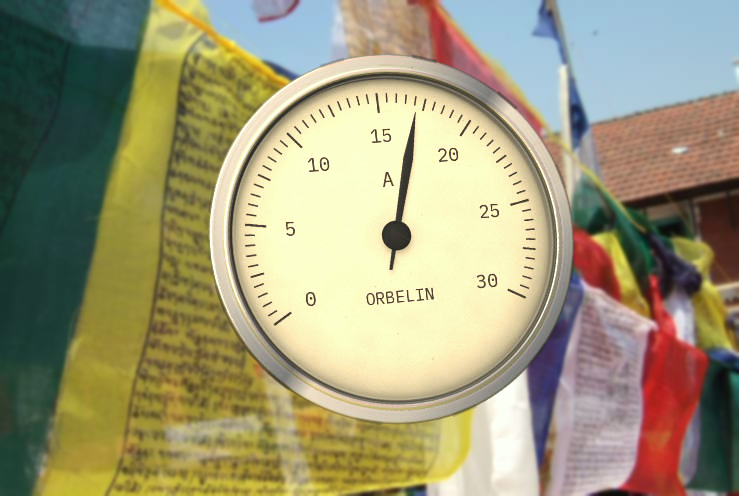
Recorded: 17
